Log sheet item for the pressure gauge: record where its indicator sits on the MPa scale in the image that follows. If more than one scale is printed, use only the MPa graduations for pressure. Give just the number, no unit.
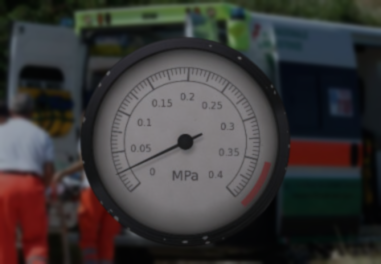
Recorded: 0.025
